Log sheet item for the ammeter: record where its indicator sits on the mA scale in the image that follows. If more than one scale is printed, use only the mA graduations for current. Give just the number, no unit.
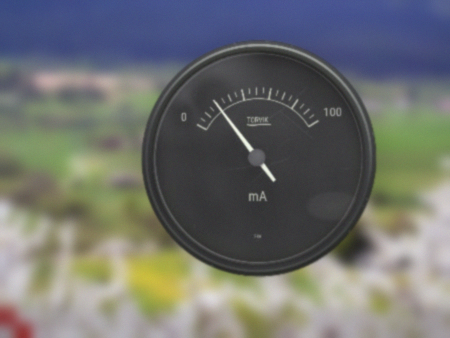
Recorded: 20
